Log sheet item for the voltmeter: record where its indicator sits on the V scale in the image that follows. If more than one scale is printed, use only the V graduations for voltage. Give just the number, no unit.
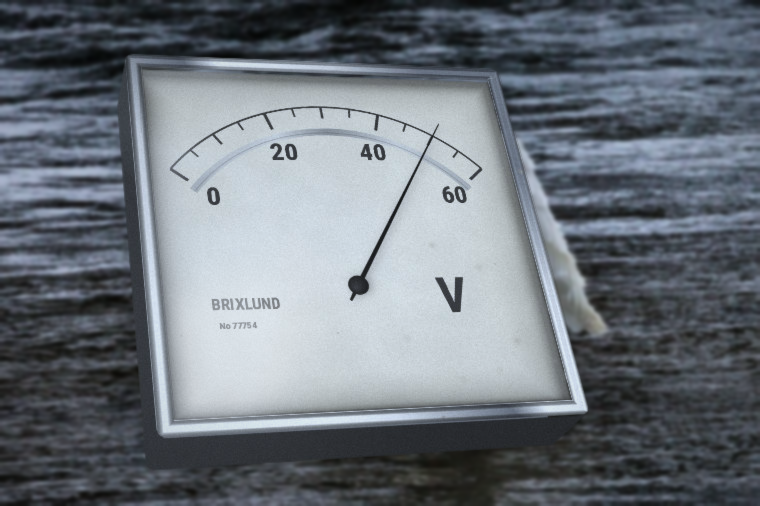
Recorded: 50
